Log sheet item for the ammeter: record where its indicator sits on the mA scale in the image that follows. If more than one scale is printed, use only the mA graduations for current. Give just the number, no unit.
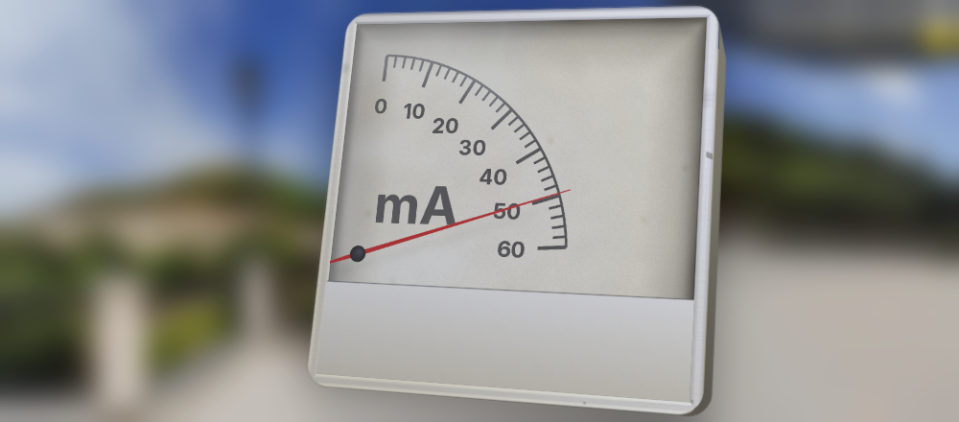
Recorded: 50
